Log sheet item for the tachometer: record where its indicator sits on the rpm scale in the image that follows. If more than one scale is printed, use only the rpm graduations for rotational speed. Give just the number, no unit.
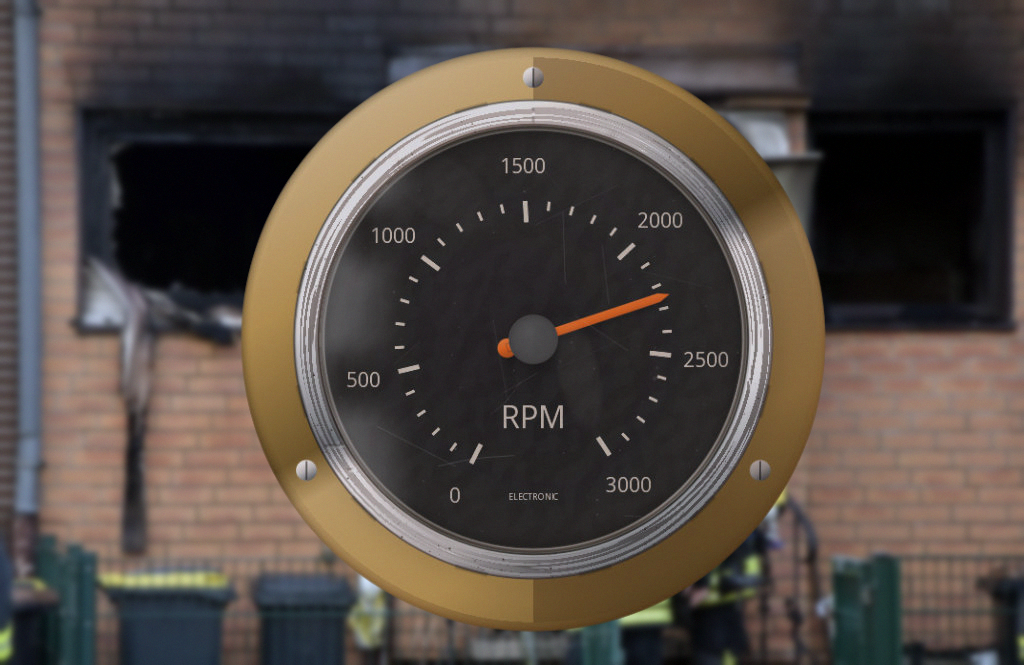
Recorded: 2250
